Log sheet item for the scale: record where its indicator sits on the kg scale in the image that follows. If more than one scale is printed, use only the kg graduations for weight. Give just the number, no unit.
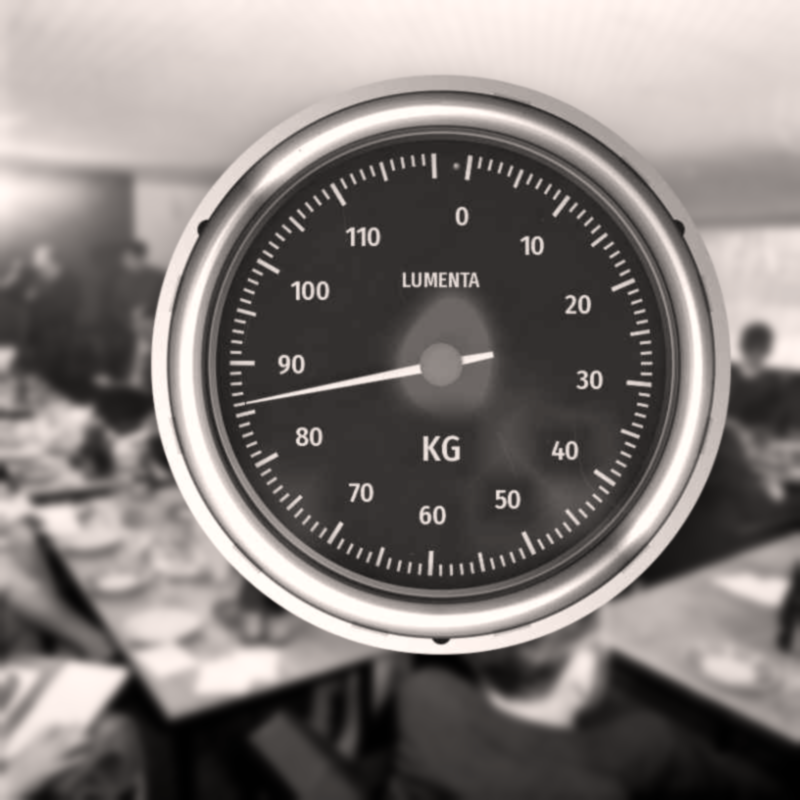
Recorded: 86
